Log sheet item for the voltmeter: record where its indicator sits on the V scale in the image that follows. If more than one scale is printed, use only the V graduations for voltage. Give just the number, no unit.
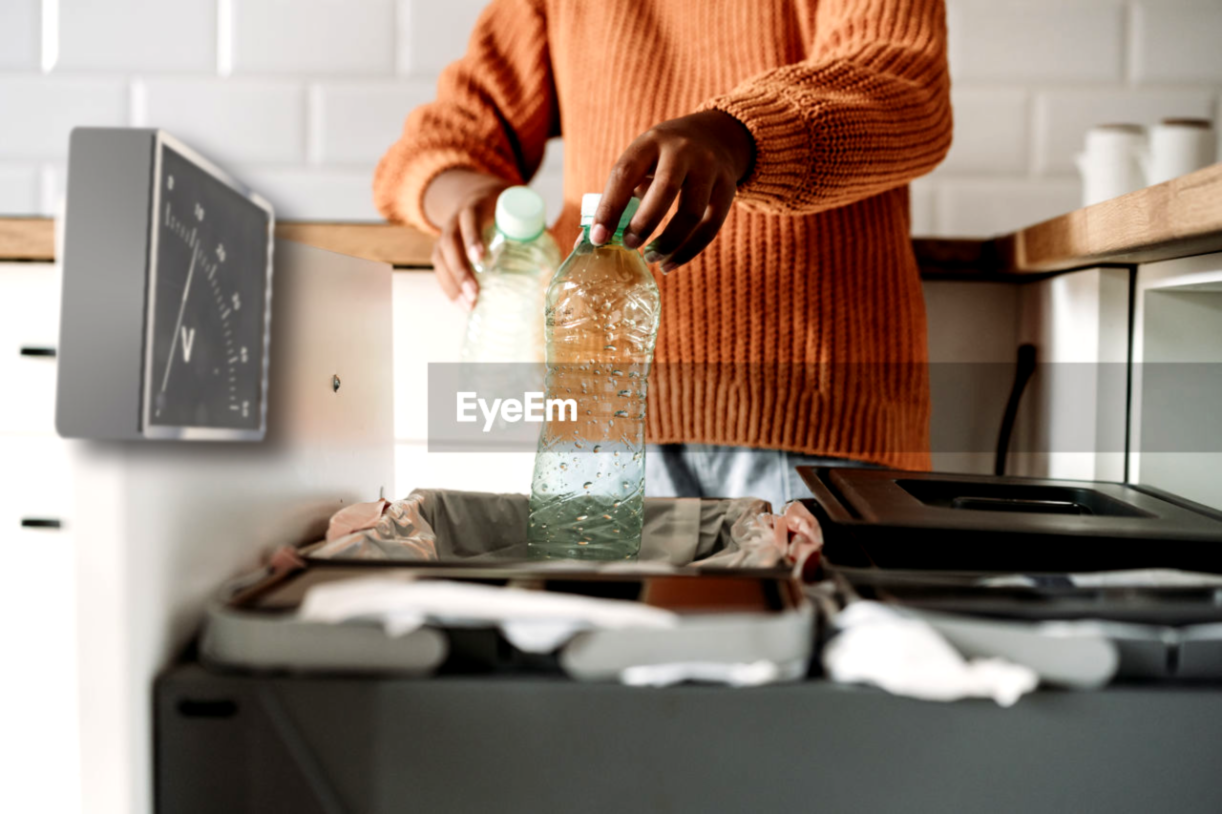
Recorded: 10
